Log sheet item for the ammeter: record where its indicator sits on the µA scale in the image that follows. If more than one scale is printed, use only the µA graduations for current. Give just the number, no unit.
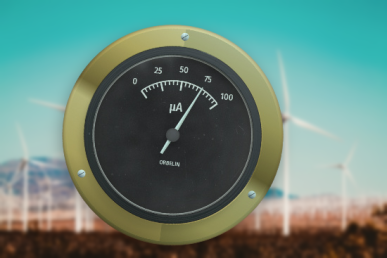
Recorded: 75
